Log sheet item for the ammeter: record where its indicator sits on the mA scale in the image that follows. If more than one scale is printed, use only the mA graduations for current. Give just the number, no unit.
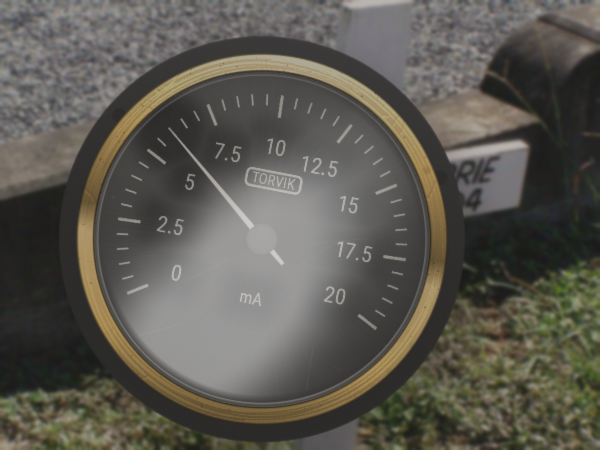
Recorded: 6
